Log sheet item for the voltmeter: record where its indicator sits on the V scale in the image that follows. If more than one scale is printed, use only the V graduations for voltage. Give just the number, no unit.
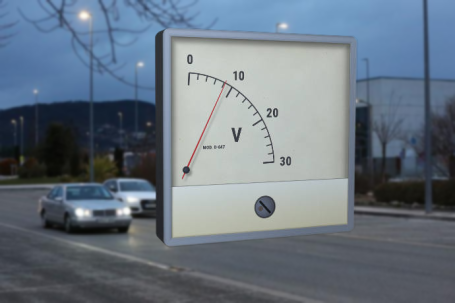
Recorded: 8
